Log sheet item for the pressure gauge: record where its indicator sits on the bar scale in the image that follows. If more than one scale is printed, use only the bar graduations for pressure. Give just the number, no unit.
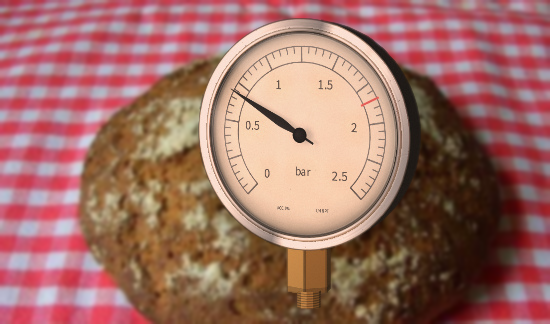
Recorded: 0.7
